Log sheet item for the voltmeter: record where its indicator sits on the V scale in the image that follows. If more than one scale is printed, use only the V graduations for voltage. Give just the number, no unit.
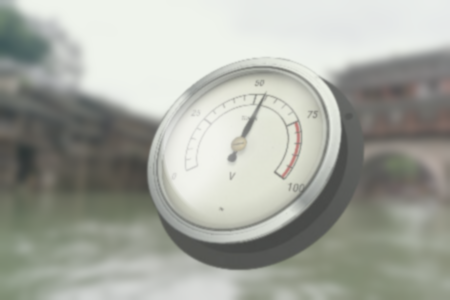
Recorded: 55
